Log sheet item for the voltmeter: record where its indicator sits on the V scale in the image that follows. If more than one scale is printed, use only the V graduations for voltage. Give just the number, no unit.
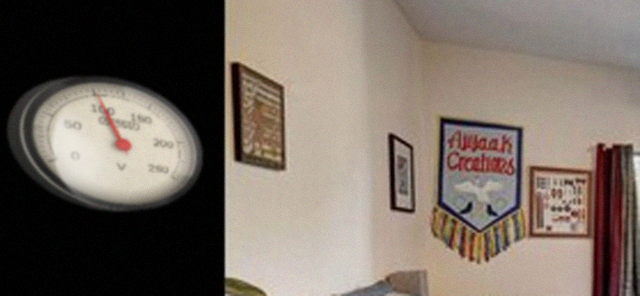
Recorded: 100
